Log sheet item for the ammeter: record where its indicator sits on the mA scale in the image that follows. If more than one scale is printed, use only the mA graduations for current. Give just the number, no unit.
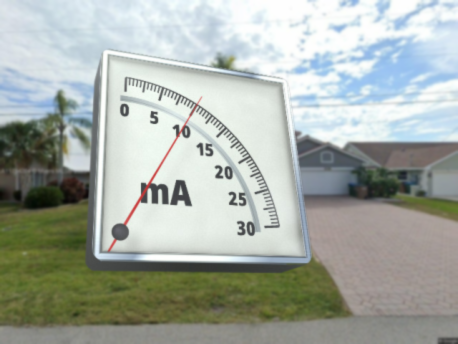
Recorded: 10
